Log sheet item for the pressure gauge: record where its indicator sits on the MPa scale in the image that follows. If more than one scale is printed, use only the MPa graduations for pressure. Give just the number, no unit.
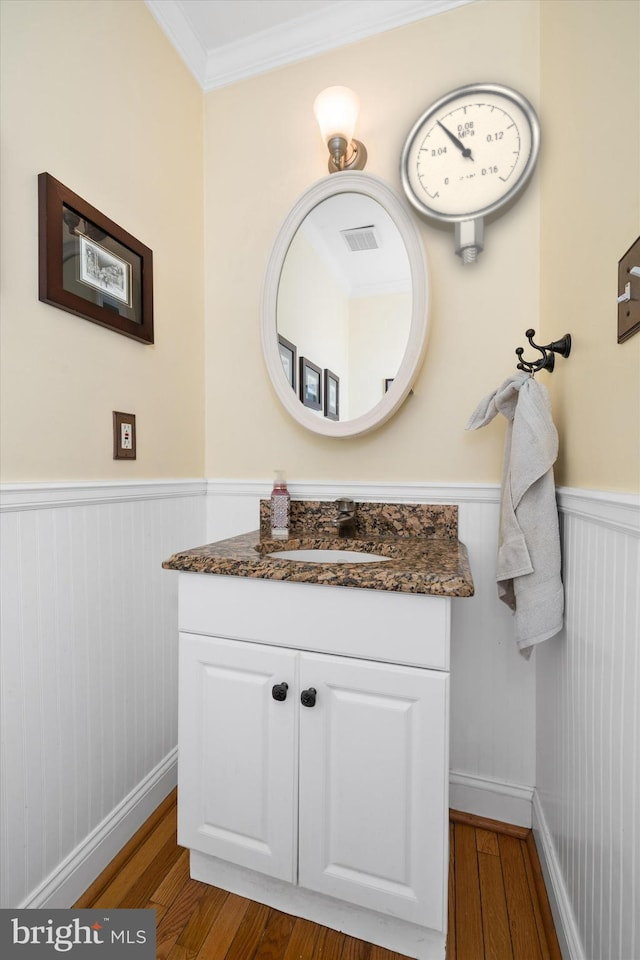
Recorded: 0.06
